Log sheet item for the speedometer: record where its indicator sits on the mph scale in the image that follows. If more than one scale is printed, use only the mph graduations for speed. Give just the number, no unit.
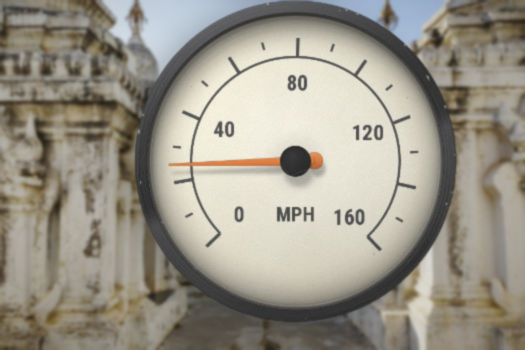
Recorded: 25
